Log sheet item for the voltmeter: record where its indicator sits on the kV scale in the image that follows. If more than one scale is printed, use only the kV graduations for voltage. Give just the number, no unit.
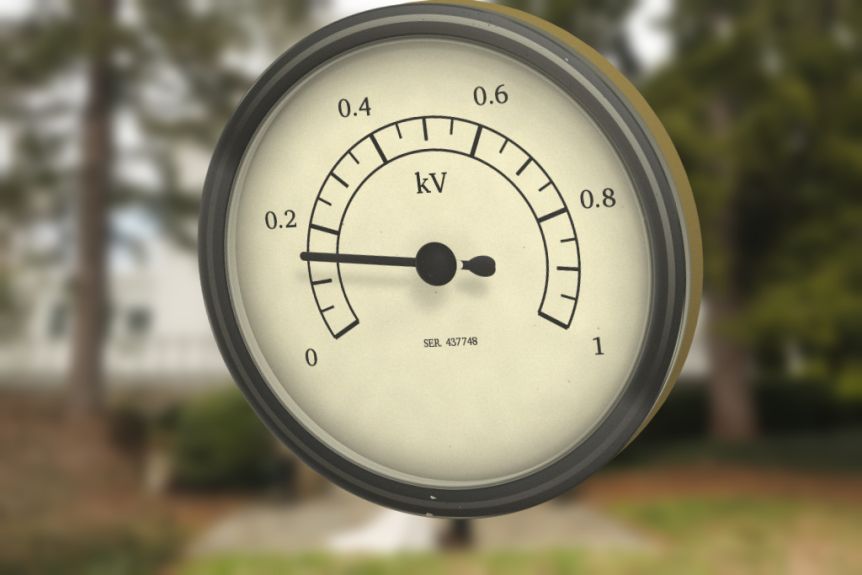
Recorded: 0.15
